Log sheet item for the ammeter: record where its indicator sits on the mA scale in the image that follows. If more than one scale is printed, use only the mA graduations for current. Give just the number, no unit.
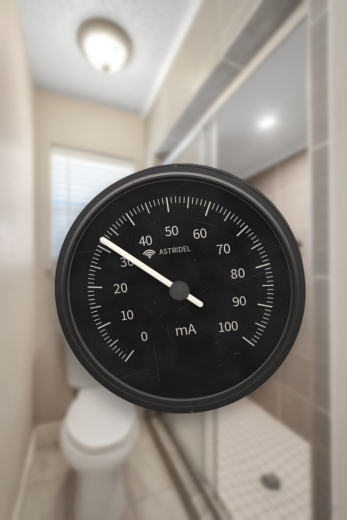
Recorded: 32
